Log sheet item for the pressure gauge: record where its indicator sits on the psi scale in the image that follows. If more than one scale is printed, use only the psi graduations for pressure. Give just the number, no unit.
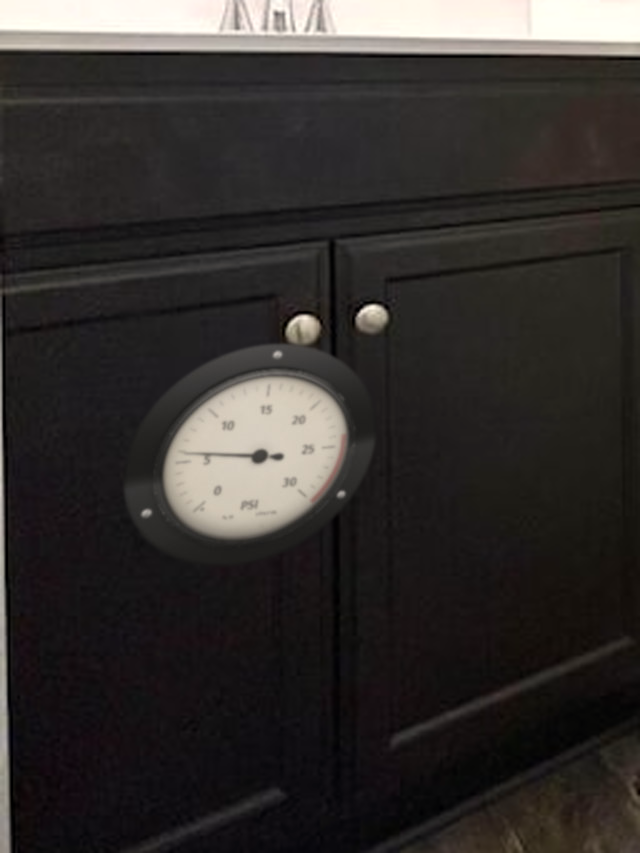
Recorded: 6
